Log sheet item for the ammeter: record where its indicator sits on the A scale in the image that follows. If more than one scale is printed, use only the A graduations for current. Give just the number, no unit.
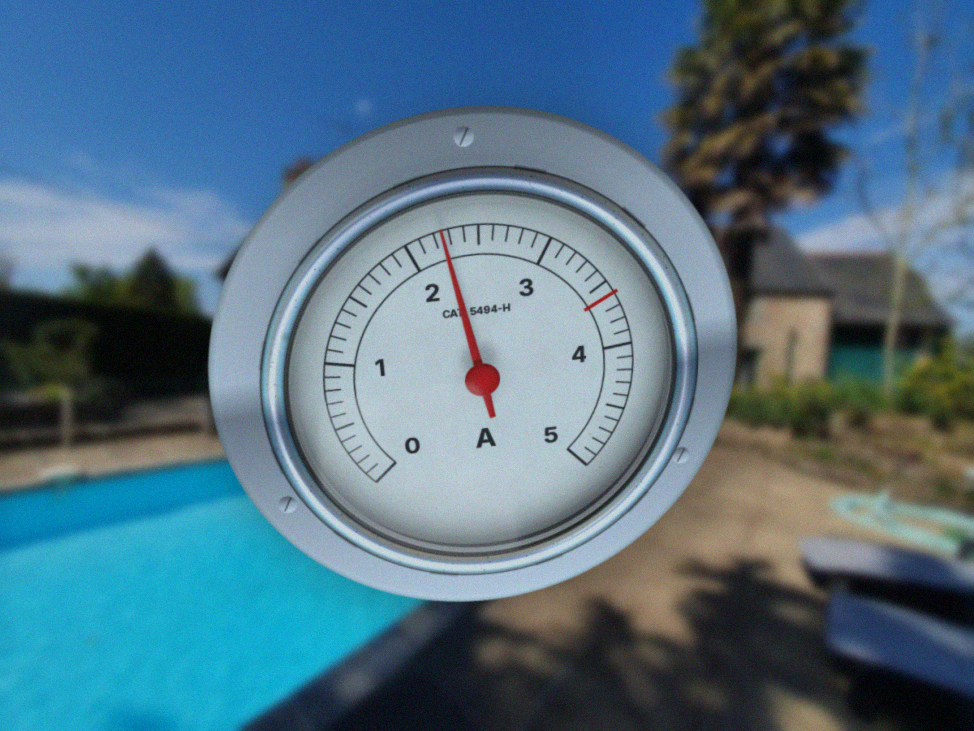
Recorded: 2.25
